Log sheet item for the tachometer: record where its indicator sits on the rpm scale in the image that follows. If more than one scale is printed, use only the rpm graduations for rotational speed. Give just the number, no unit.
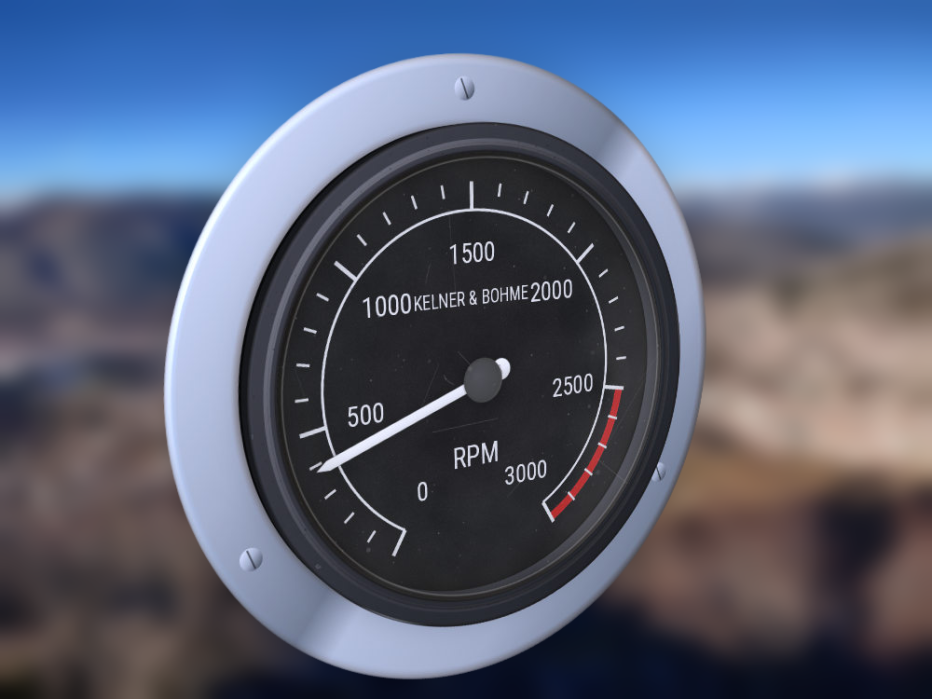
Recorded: 400
